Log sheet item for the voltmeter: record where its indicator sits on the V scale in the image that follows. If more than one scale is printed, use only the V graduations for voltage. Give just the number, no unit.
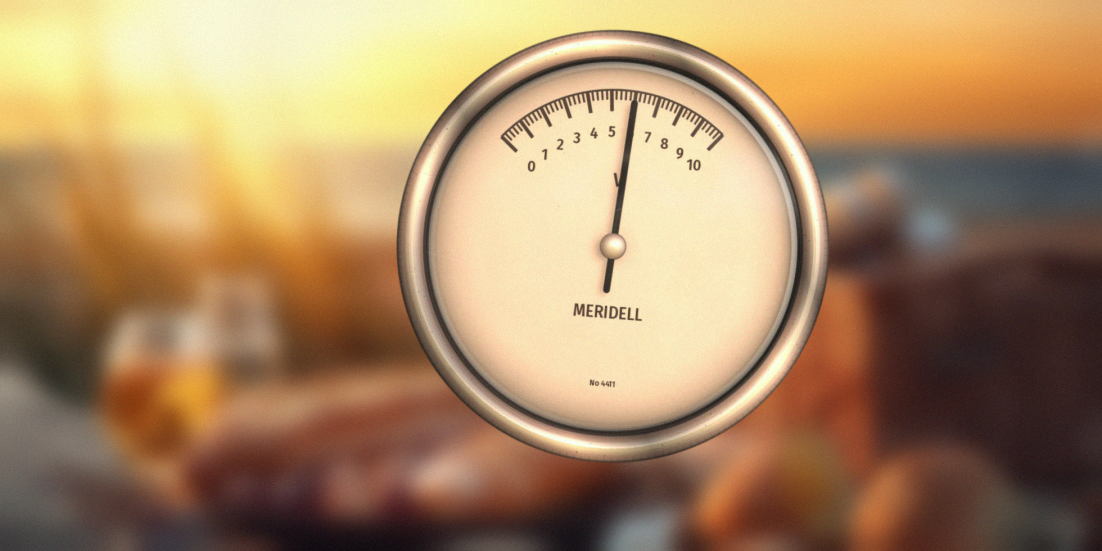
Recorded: 6
